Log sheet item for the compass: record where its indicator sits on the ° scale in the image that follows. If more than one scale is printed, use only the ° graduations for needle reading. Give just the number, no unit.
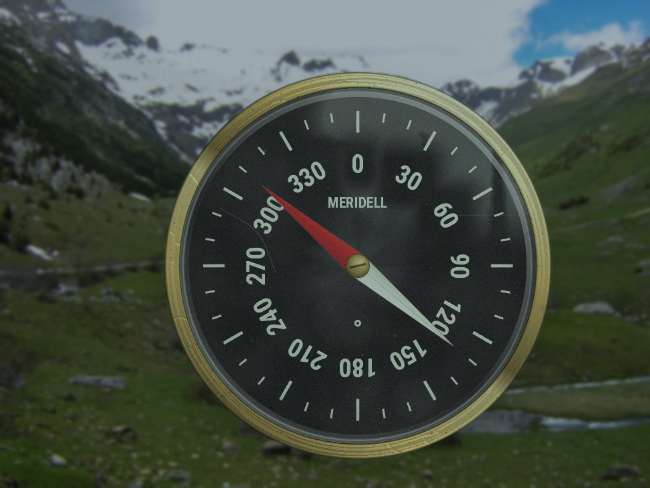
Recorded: 310
